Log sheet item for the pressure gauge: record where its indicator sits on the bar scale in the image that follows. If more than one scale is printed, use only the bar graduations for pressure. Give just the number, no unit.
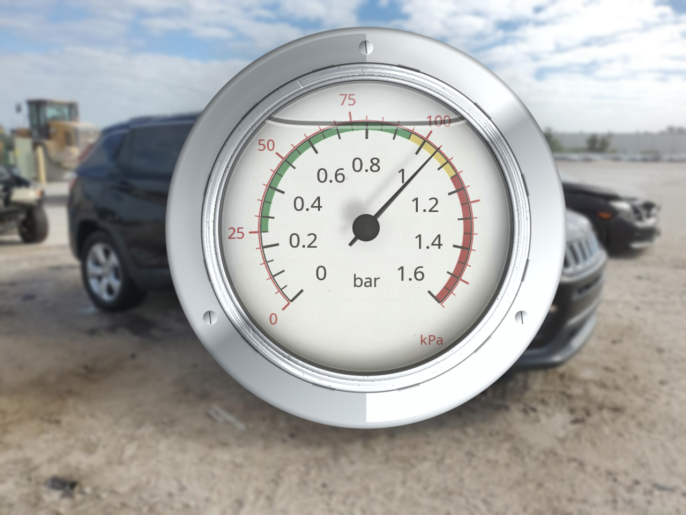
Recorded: 1.05
